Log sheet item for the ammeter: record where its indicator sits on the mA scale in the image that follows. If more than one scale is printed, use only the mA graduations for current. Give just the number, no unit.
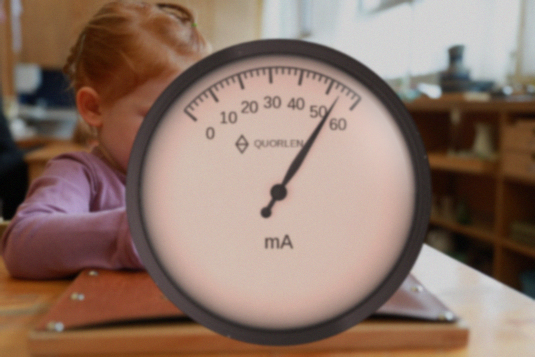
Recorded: 54
